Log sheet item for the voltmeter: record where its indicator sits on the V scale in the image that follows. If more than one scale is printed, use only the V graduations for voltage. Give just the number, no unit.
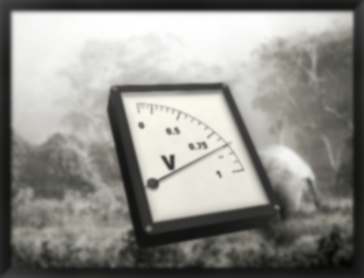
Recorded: 0.85
